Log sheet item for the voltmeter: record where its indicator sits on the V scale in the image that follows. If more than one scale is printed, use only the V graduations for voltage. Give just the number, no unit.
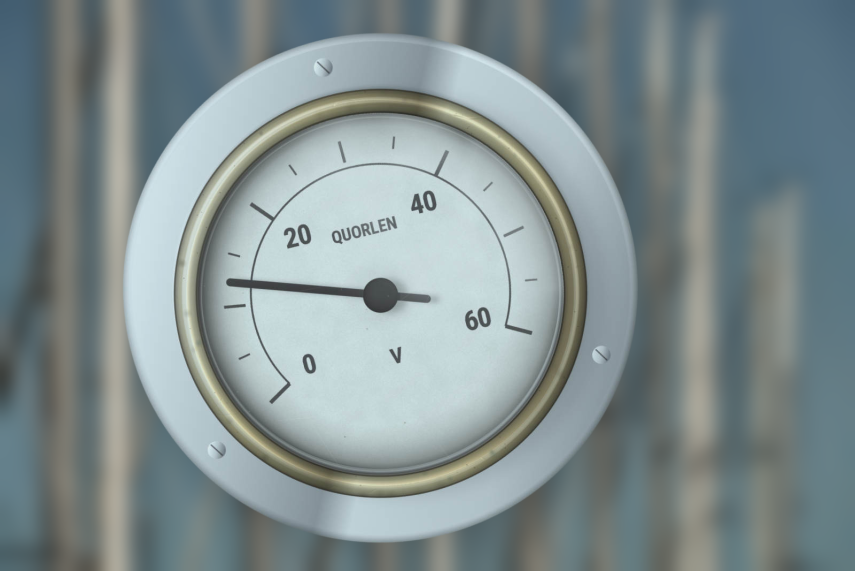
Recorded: 12.5
